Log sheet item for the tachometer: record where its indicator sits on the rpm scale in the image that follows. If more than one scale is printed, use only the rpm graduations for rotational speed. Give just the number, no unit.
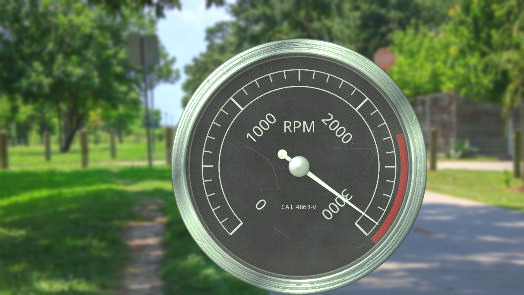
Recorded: 2900
